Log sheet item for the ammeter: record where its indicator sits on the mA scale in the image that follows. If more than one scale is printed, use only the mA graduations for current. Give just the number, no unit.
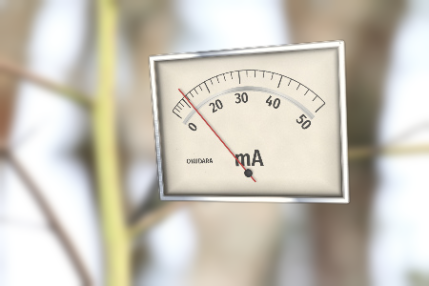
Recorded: 12
